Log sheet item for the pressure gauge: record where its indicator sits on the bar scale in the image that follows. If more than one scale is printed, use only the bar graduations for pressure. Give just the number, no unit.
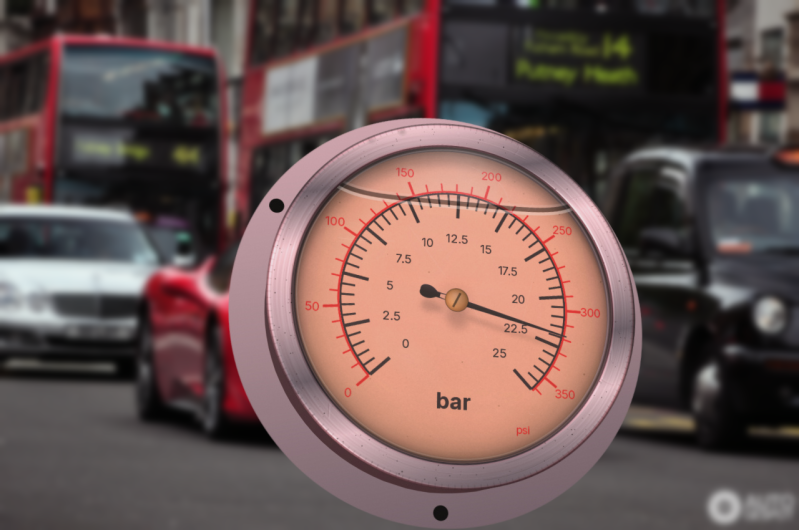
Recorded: 22
